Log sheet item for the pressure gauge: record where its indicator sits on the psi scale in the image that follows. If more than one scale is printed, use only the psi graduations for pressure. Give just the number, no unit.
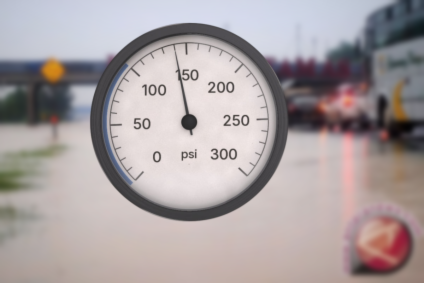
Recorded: 140
